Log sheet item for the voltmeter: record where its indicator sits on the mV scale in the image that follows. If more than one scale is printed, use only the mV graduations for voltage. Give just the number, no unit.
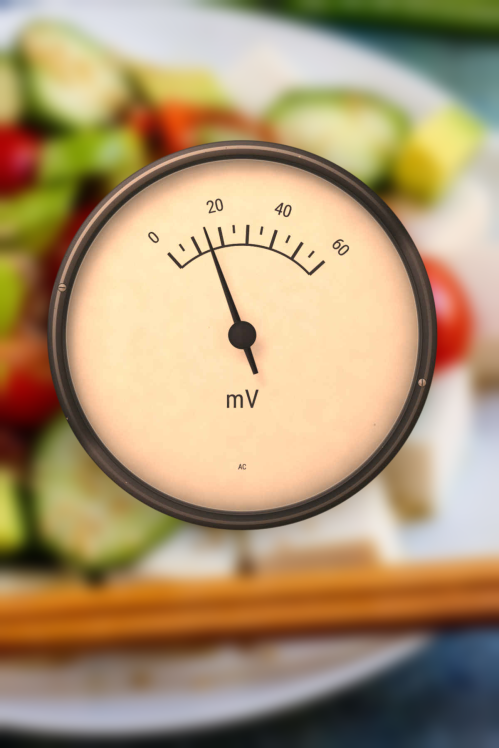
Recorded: 15
